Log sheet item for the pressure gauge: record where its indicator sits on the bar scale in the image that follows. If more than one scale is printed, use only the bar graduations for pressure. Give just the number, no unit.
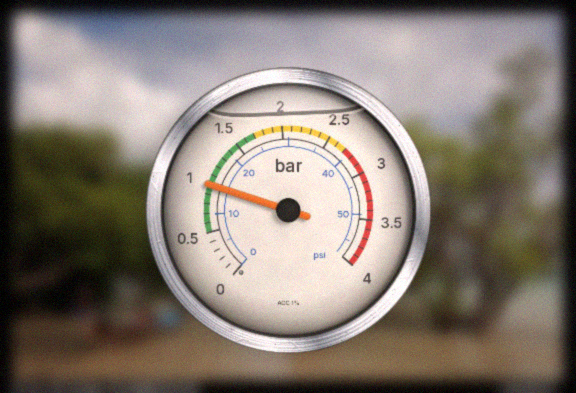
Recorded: 1
